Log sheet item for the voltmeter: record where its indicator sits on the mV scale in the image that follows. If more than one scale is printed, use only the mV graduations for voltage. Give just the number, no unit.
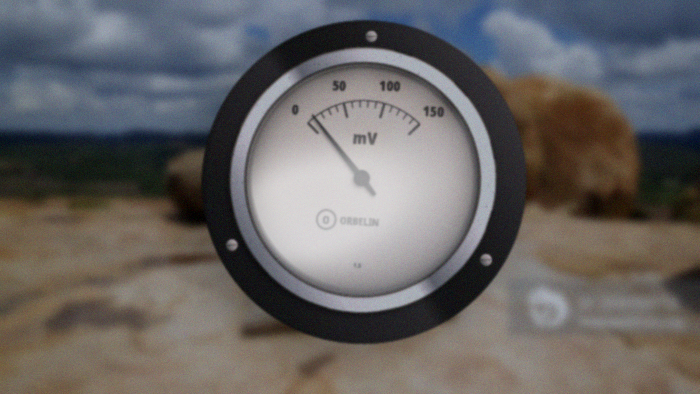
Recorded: 10
